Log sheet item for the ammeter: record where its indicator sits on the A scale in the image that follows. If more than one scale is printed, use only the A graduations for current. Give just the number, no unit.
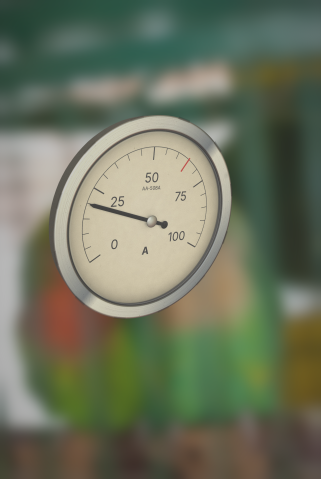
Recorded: 20
